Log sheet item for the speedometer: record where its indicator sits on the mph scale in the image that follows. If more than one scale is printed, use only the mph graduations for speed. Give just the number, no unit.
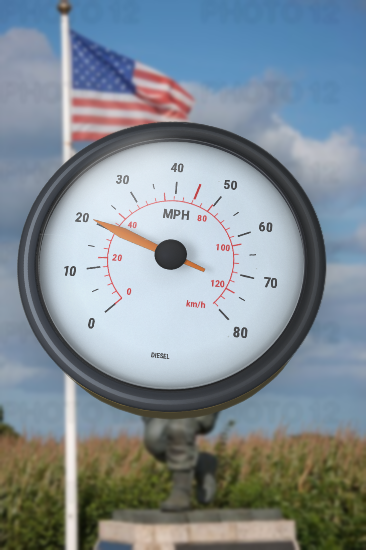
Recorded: 20
